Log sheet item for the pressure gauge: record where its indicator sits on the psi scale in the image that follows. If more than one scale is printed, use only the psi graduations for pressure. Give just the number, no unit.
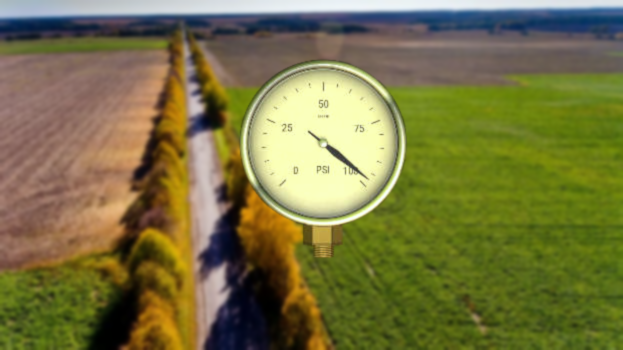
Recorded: 97.5
